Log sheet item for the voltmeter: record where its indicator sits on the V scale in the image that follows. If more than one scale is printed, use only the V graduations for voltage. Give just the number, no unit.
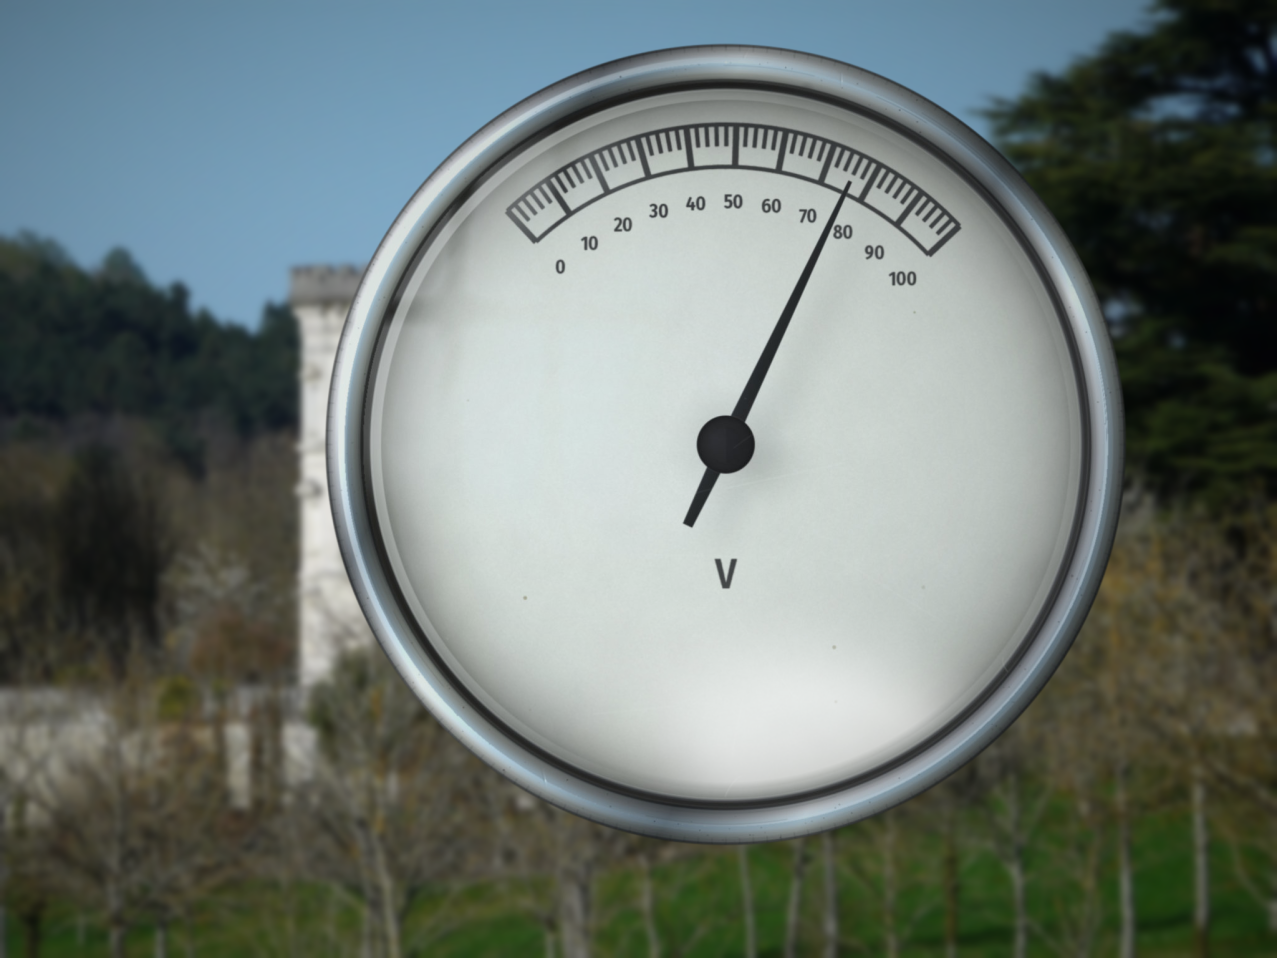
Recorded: 76
